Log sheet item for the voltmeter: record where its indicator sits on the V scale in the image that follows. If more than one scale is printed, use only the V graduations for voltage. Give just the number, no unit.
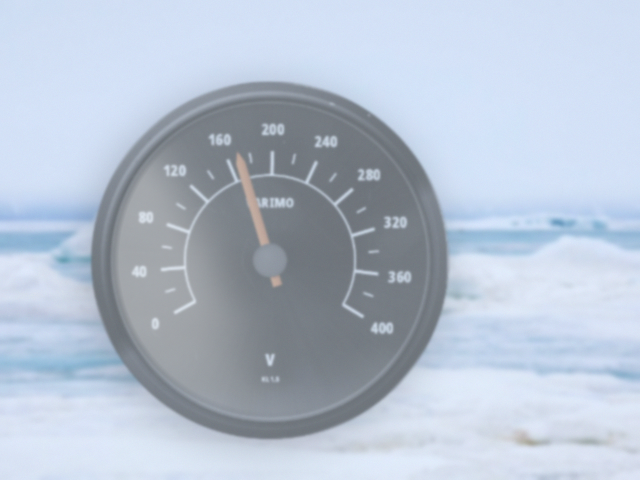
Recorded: 170
